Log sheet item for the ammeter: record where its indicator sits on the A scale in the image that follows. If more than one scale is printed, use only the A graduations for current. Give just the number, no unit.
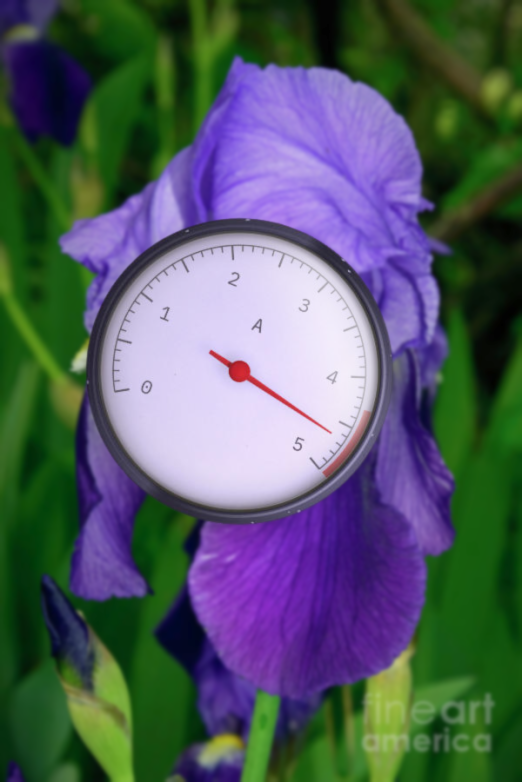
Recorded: 4.65
